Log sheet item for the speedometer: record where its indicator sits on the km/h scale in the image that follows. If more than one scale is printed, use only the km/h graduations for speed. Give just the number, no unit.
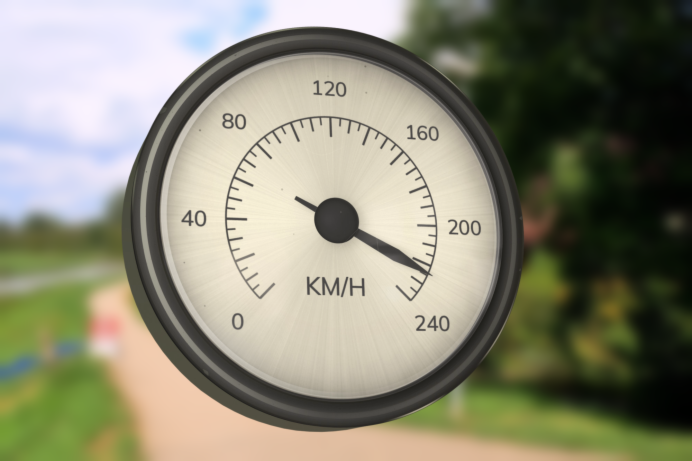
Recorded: 225
